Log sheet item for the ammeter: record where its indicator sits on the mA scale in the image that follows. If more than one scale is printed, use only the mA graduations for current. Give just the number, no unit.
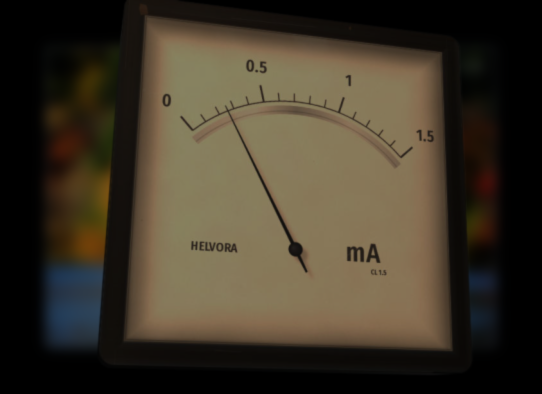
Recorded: 0.25
